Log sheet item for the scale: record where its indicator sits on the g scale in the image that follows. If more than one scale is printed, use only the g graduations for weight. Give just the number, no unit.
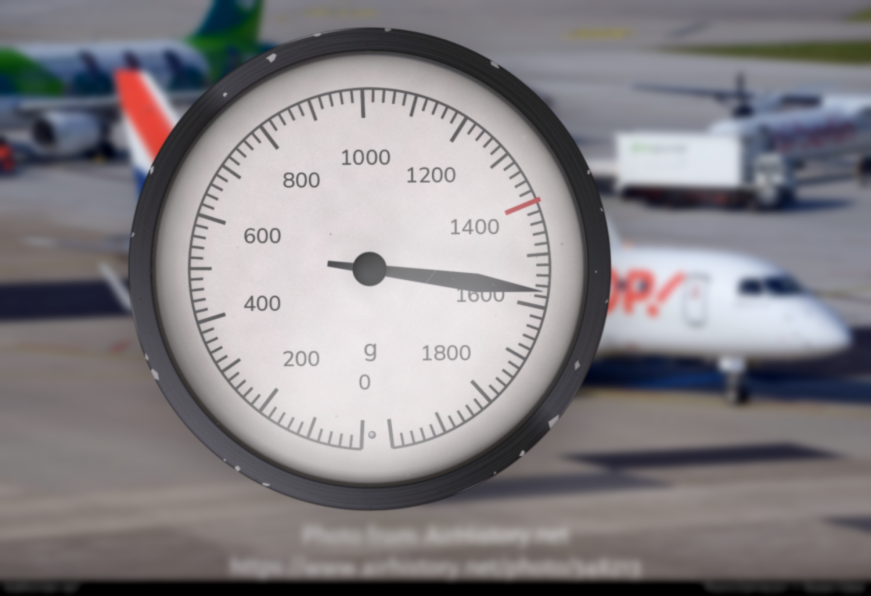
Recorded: 1570
